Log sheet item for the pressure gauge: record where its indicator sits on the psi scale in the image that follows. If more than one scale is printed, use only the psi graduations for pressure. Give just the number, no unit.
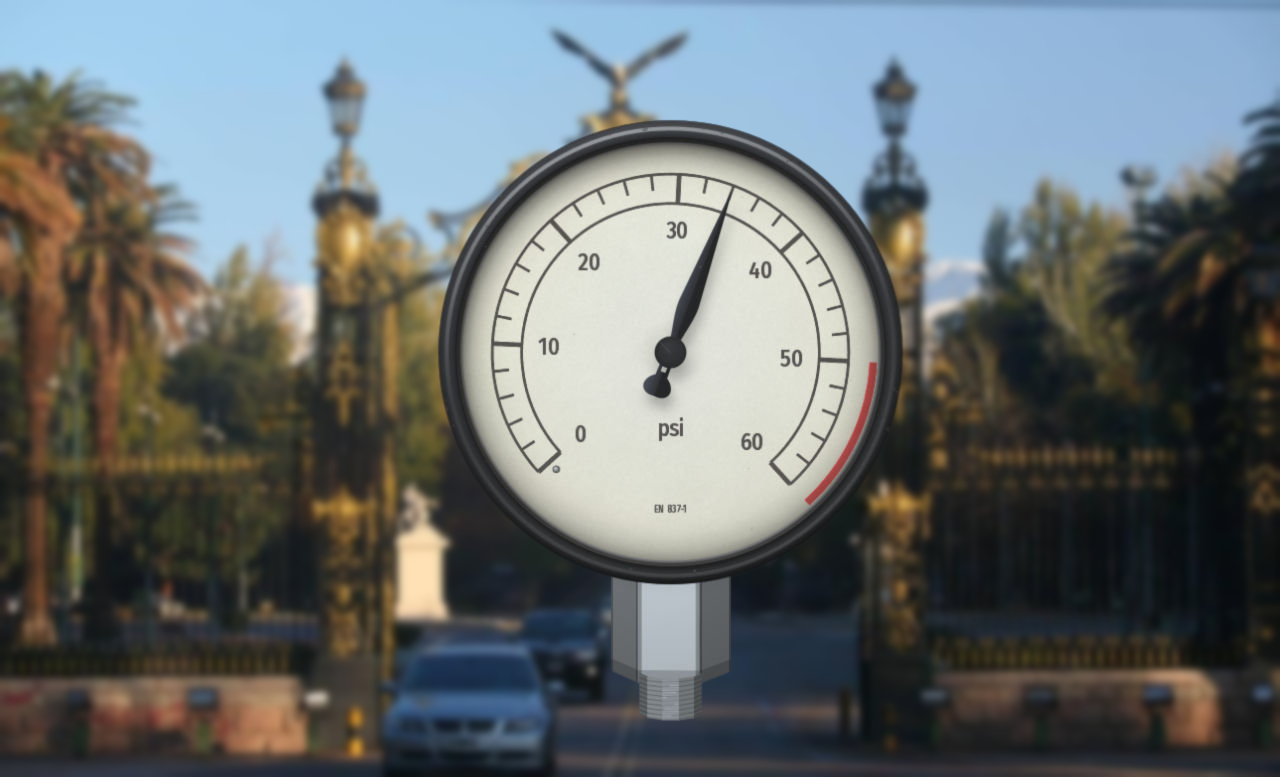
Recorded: 34
